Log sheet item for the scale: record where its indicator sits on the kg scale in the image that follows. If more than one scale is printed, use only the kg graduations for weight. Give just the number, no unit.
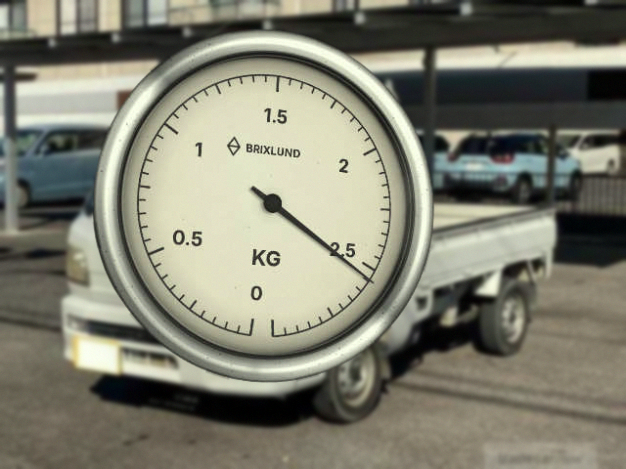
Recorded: 2.55
